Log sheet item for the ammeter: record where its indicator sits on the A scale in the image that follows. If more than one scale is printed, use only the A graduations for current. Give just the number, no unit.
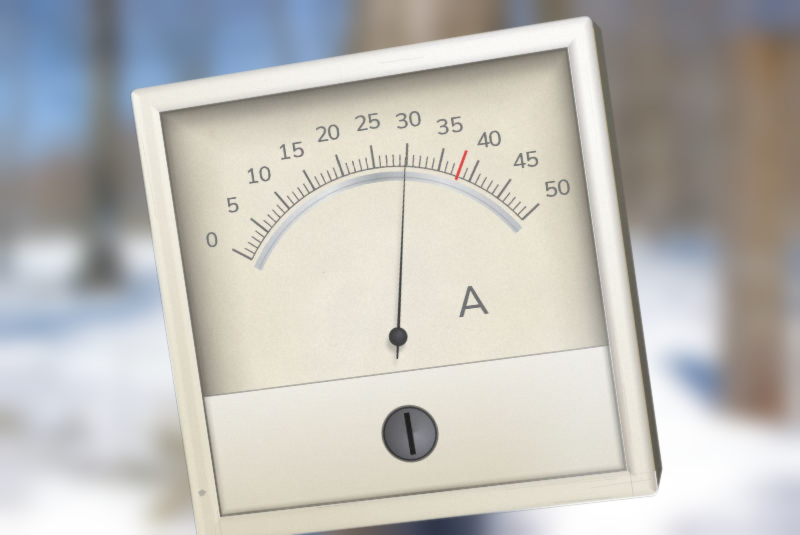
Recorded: 30
